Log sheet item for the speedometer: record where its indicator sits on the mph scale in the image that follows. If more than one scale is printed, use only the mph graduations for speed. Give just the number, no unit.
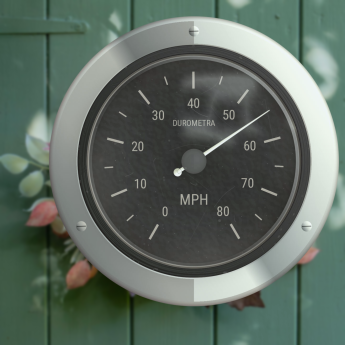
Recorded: 55
